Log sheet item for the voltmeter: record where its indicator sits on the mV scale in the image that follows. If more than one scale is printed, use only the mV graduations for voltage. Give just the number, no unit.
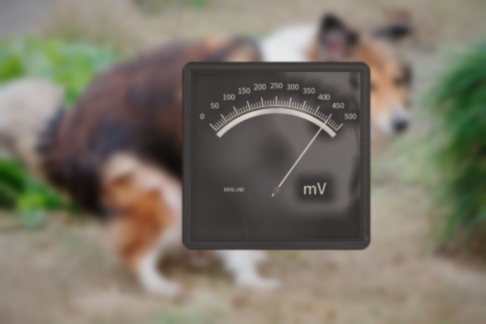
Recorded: 450
